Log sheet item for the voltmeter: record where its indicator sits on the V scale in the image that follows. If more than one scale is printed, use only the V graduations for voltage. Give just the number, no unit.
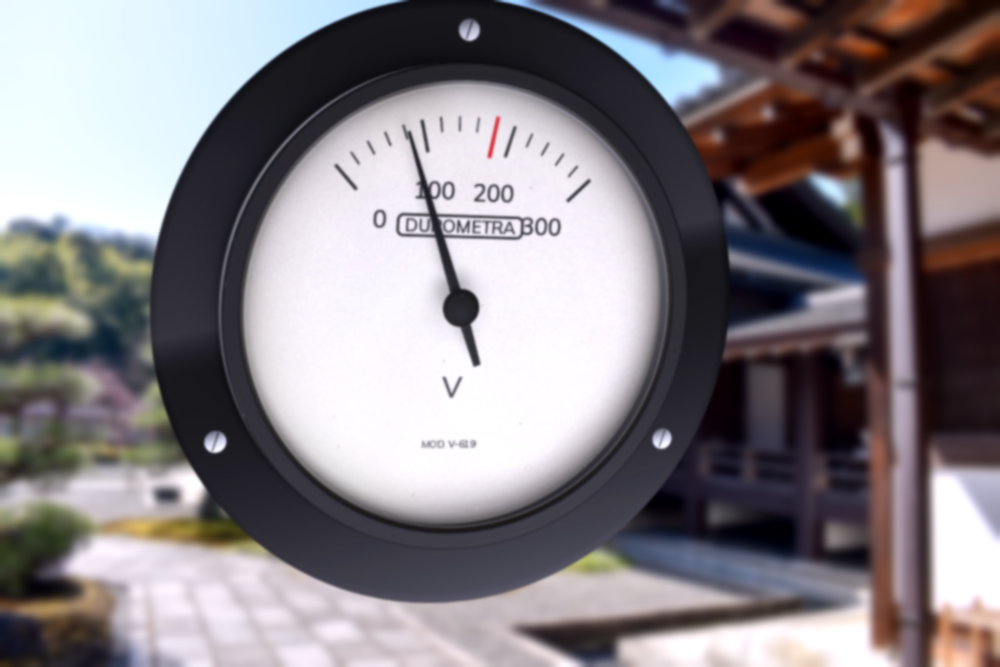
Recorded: 80
